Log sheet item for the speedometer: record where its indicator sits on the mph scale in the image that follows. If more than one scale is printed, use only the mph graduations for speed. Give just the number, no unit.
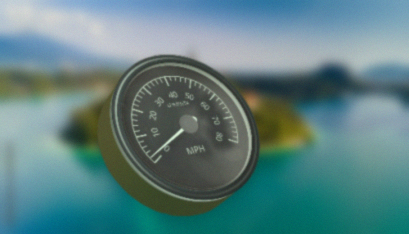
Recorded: 2
